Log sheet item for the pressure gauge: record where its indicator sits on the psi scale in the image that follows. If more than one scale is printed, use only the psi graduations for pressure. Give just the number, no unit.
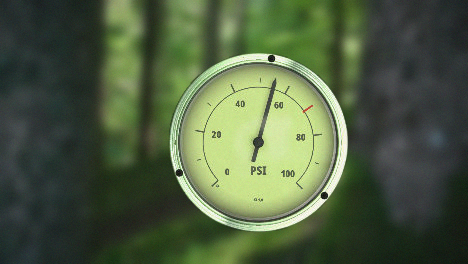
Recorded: 55
